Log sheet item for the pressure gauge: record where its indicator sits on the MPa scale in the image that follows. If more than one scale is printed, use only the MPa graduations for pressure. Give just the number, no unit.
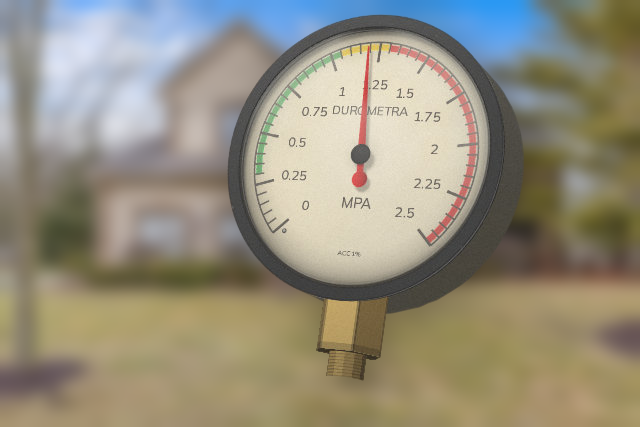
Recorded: 1.2
